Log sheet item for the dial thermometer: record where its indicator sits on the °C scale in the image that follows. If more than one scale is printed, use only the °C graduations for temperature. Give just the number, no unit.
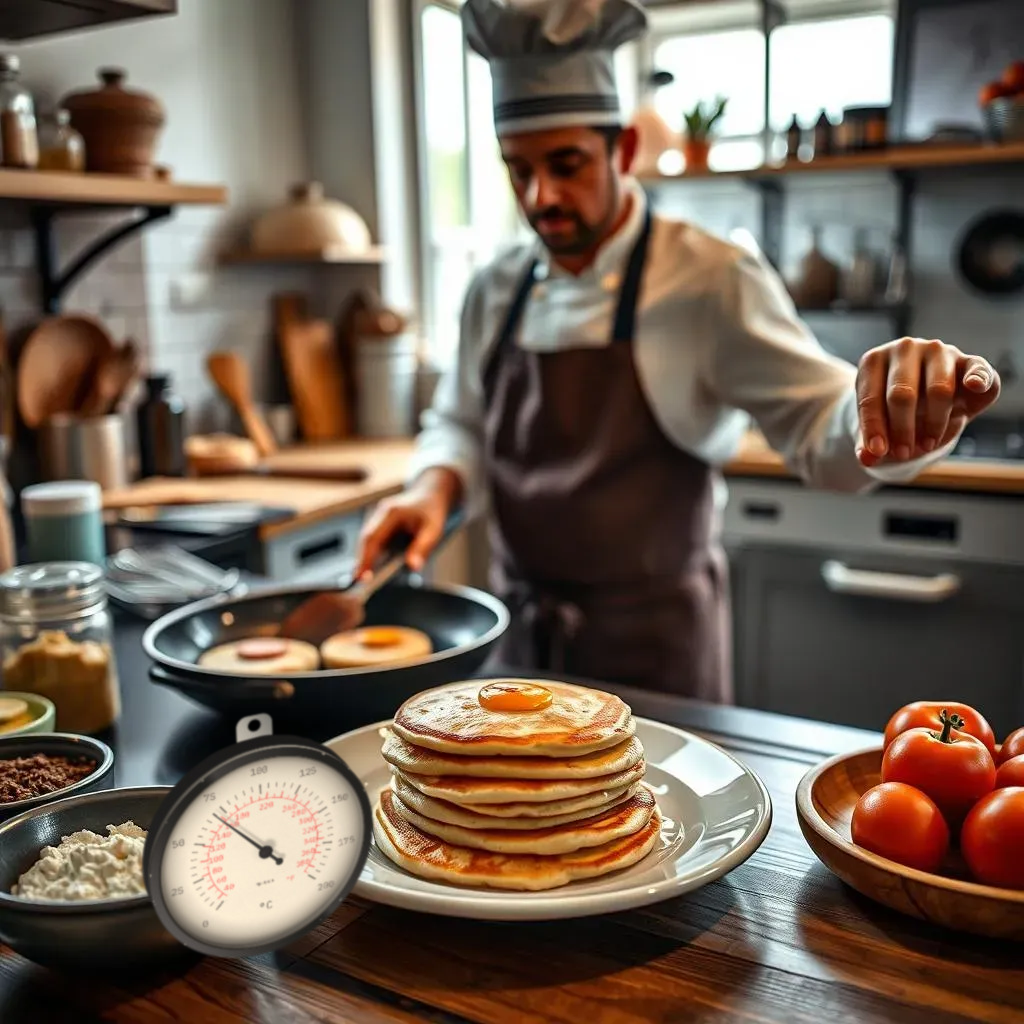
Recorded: 70
